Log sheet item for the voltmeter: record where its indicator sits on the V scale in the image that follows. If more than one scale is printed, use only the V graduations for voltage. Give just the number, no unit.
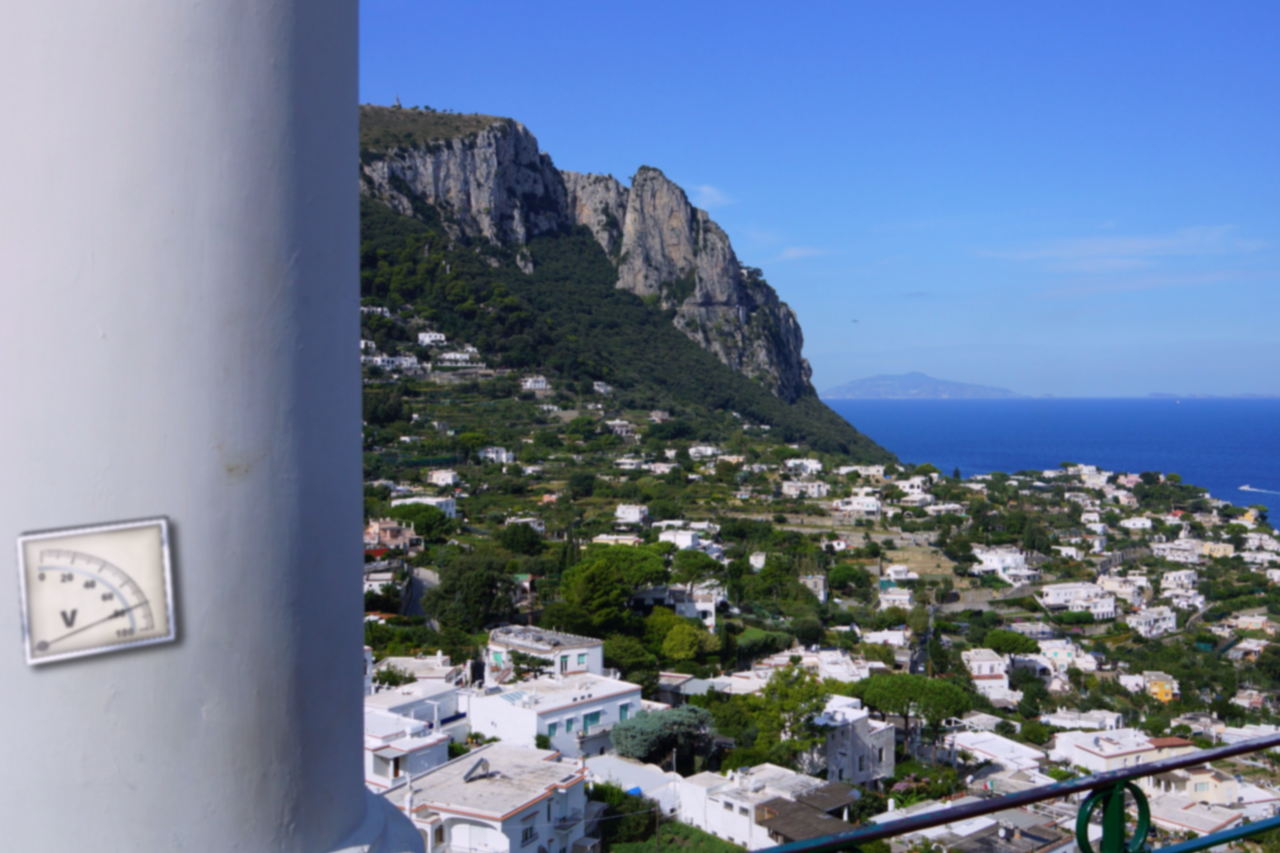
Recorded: 80
